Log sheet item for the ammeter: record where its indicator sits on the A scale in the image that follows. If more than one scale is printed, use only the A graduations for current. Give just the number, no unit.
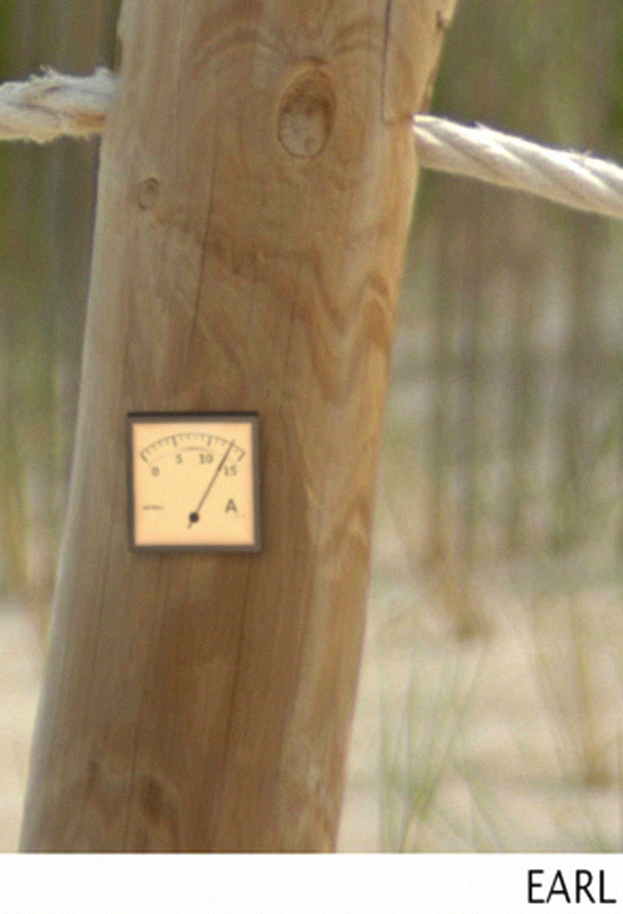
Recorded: 13
